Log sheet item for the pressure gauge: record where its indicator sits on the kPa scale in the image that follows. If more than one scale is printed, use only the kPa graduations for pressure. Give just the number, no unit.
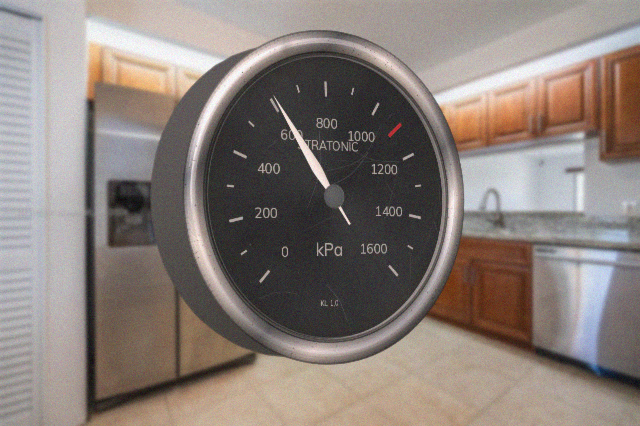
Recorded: 600
